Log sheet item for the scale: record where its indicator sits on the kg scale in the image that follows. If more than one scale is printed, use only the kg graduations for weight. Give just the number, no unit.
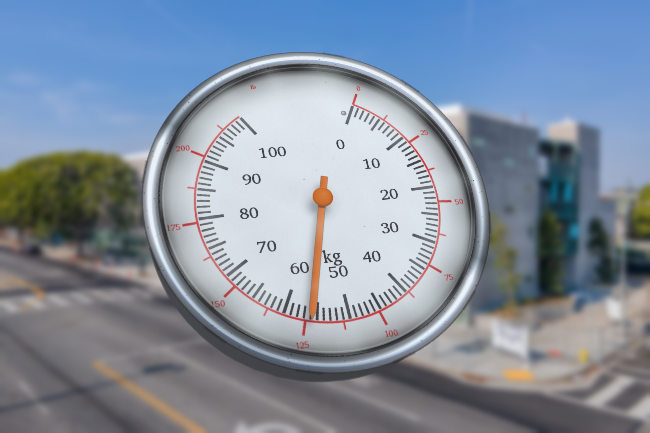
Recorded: 56
